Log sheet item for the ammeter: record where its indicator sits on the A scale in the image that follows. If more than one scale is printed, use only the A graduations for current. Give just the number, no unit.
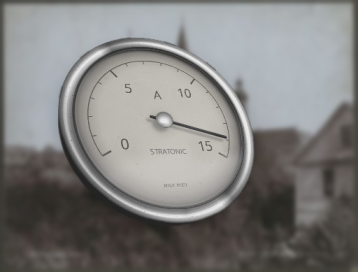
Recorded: 14
